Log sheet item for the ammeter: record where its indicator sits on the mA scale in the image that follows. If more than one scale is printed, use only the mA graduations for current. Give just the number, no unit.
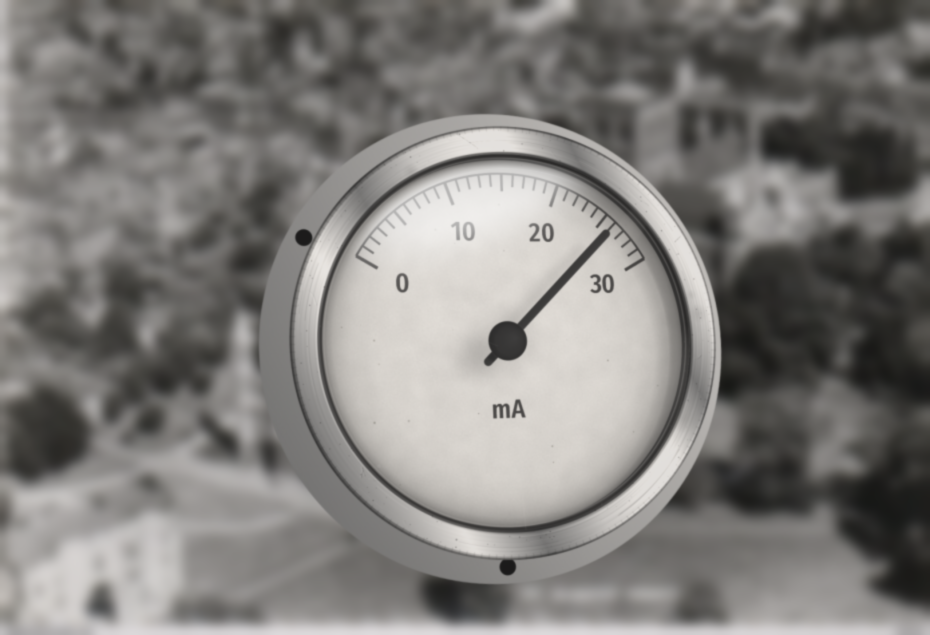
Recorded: 26
